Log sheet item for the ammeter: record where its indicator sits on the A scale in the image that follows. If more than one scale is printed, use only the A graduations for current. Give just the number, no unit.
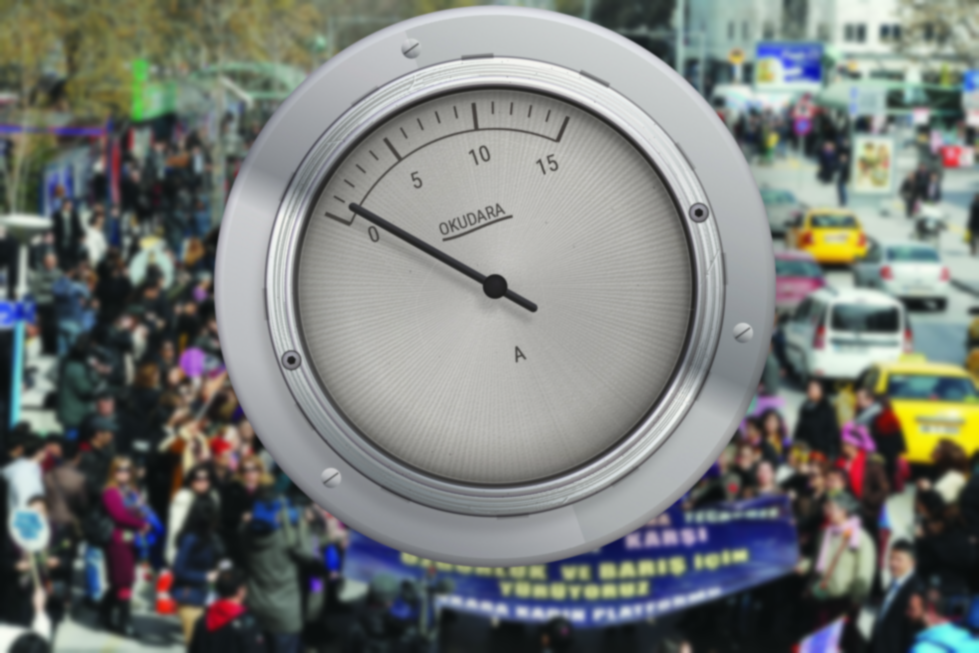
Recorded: 1
